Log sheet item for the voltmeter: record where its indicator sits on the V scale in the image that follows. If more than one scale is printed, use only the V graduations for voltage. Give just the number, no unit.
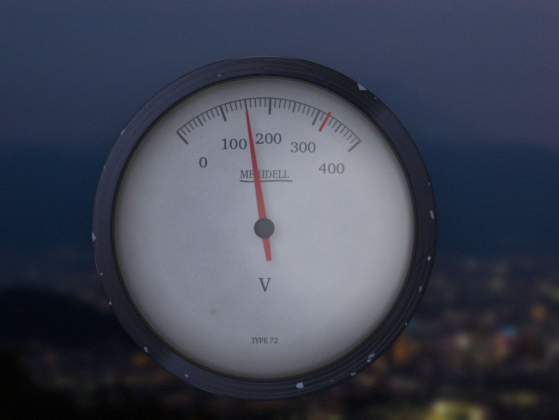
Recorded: 150
